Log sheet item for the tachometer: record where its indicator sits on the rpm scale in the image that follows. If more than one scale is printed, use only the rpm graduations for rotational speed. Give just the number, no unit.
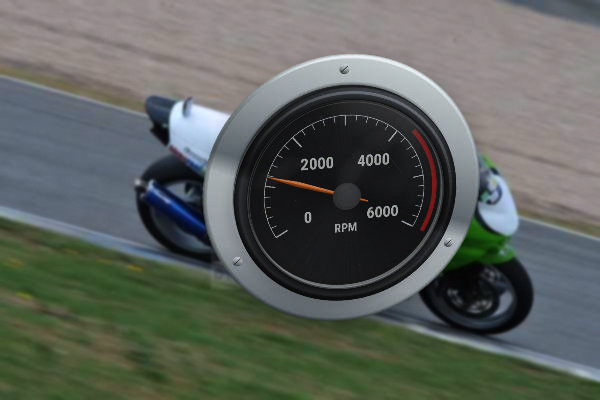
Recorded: 1200
